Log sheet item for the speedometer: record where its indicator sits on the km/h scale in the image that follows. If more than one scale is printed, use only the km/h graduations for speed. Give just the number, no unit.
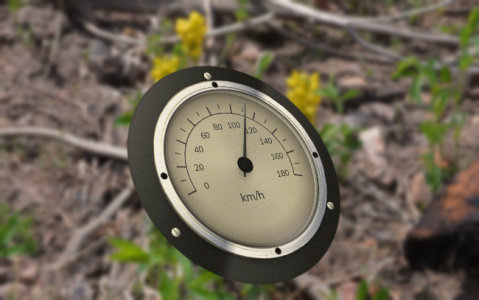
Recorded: 110
